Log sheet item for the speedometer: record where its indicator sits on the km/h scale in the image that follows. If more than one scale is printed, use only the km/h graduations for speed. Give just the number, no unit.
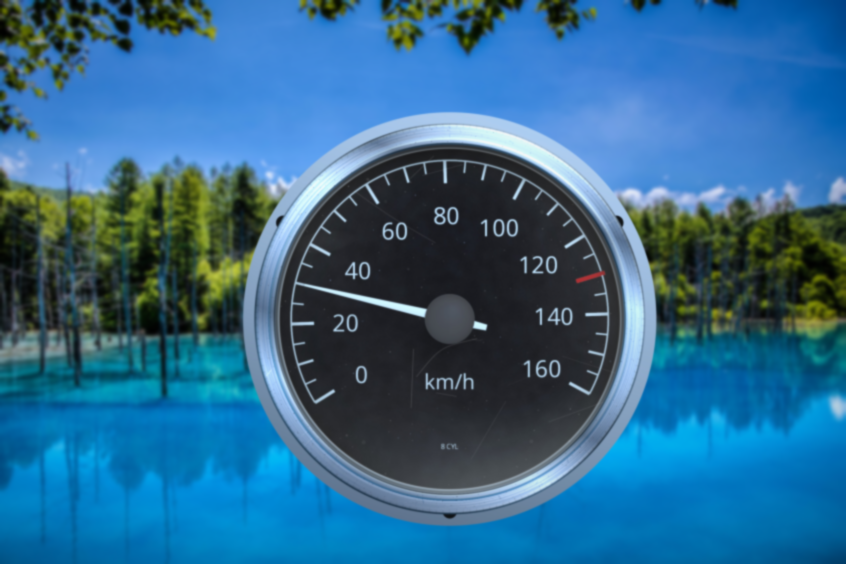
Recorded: 30
